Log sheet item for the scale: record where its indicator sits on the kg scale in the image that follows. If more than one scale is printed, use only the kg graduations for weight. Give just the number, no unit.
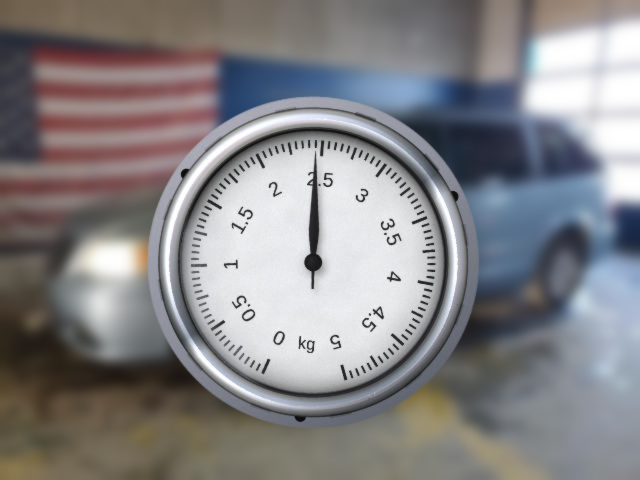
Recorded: 2.45
